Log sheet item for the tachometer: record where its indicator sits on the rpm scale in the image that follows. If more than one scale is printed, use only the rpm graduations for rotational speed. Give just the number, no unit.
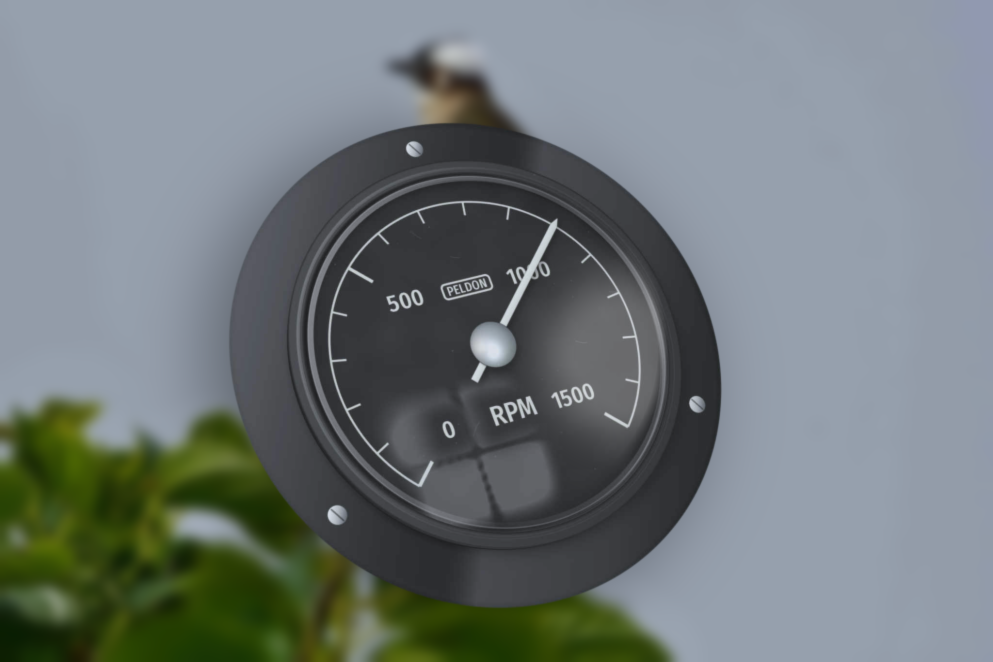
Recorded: 1000
